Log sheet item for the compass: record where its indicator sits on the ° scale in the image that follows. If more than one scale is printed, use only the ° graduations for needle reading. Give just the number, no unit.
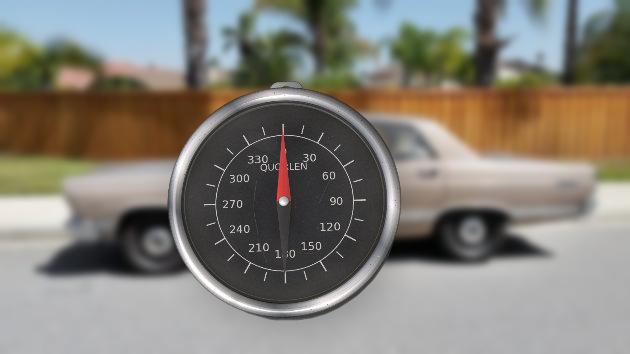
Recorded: 0
